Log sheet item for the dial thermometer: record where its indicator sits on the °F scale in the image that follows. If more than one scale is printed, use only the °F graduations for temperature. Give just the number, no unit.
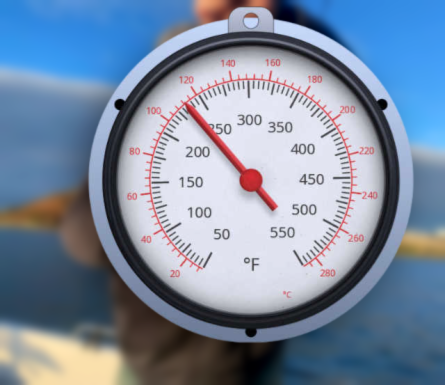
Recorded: 235
